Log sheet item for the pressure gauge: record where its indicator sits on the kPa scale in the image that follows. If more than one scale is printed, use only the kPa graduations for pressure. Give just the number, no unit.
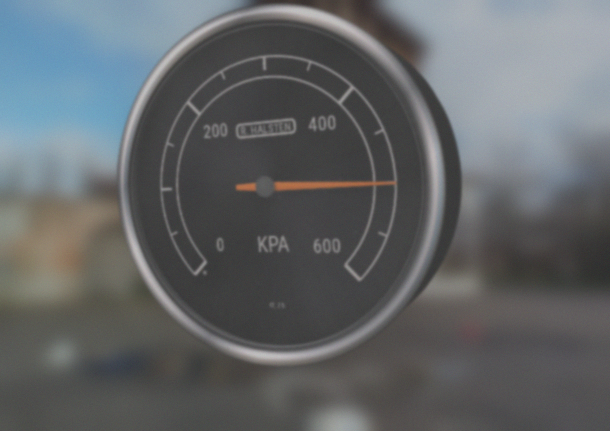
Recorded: 500
